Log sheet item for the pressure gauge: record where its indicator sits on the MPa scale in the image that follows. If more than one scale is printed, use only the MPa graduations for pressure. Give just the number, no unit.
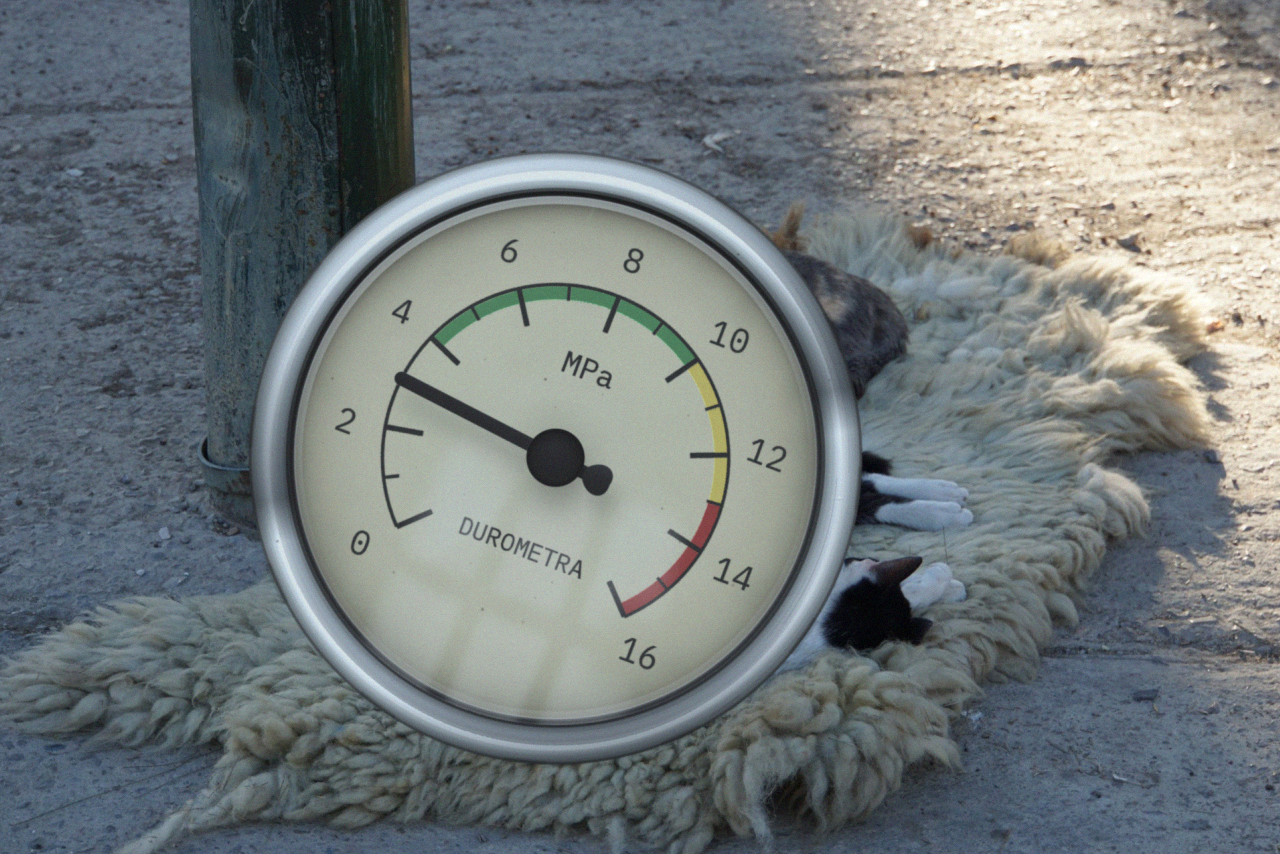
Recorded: 3
